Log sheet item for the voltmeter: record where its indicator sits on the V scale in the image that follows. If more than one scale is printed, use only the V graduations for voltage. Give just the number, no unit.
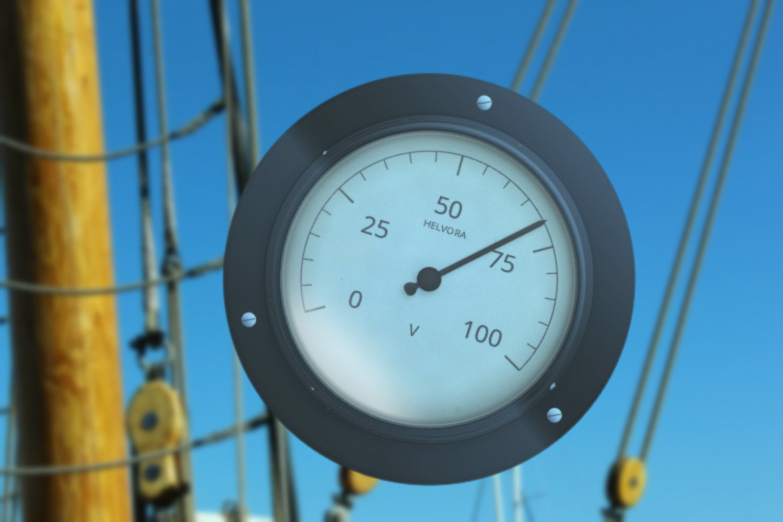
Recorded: 70
